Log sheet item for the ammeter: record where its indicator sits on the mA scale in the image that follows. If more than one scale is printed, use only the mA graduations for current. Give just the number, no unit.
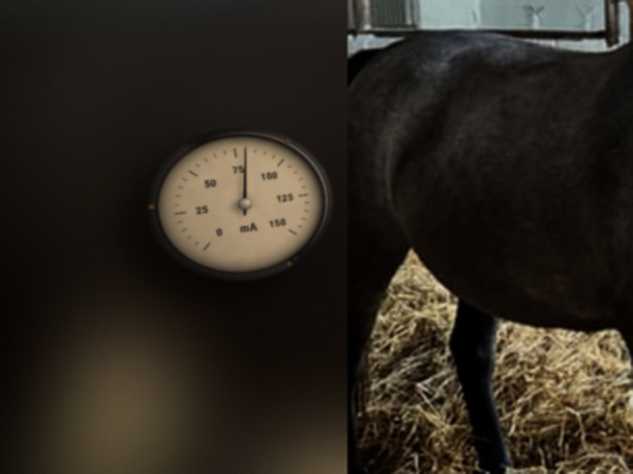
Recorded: 80
